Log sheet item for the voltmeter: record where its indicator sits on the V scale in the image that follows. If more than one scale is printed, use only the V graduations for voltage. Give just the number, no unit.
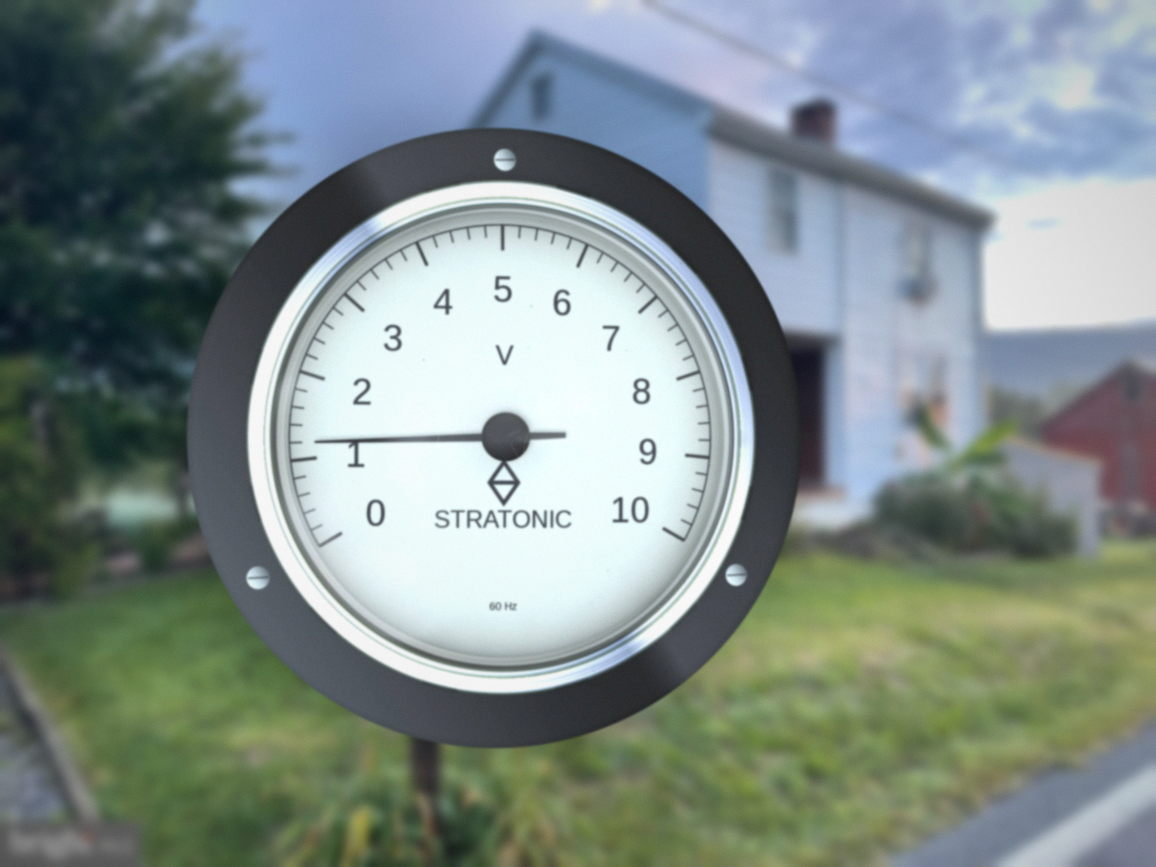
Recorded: 1.2
